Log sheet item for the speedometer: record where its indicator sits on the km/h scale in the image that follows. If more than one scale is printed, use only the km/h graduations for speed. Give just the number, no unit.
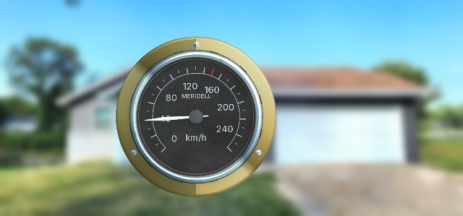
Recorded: 40
